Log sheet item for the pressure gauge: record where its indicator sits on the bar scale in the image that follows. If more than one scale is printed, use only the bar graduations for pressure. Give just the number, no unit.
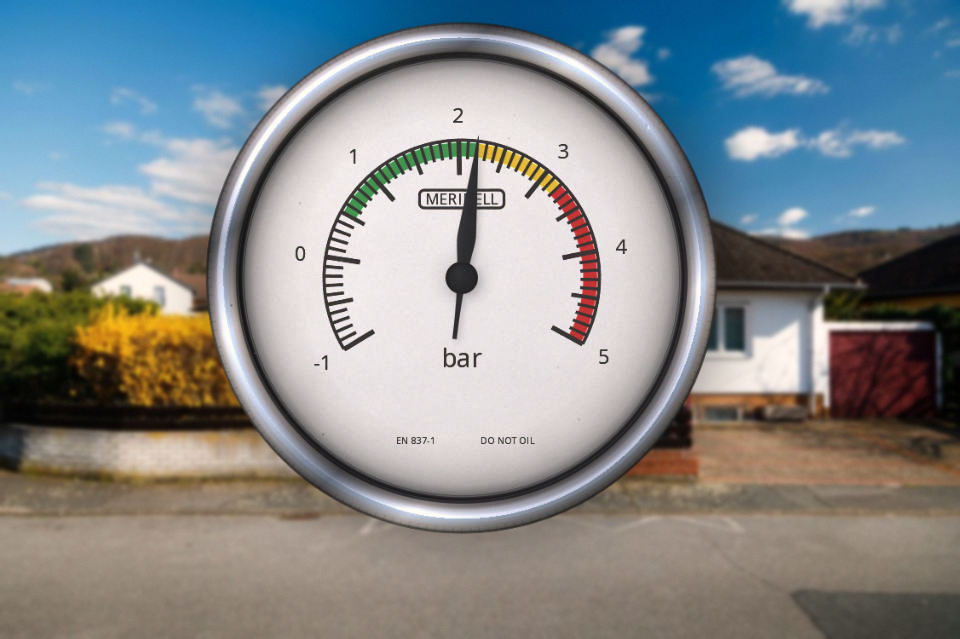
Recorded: 2.2
